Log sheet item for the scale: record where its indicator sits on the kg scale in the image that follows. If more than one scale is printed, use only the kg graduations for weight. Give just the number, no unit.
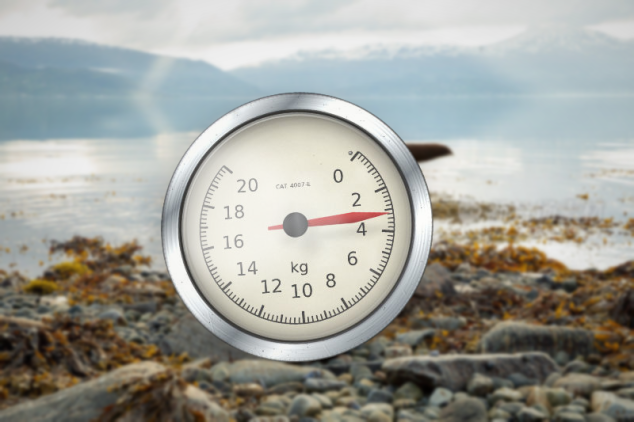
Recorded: 3.2
